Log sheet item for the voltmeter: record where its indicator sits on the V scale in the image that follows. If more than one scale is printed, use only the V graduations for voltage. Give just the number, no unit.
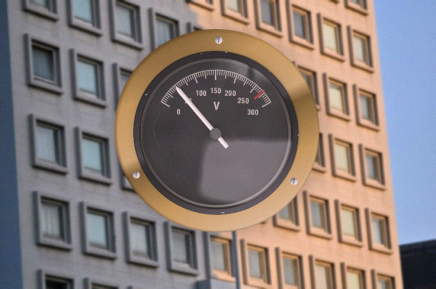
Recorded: 50
